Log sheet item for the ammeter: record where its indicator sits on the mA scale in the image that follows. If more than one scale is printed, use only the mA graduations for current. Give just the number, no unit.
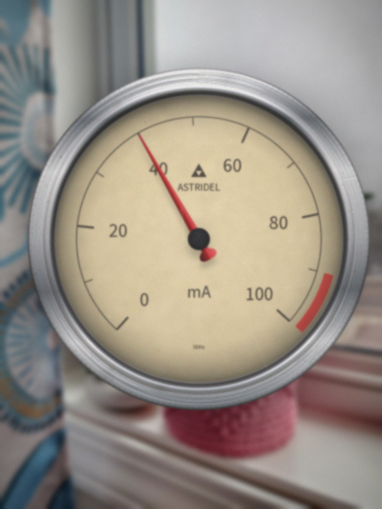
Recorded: 40
